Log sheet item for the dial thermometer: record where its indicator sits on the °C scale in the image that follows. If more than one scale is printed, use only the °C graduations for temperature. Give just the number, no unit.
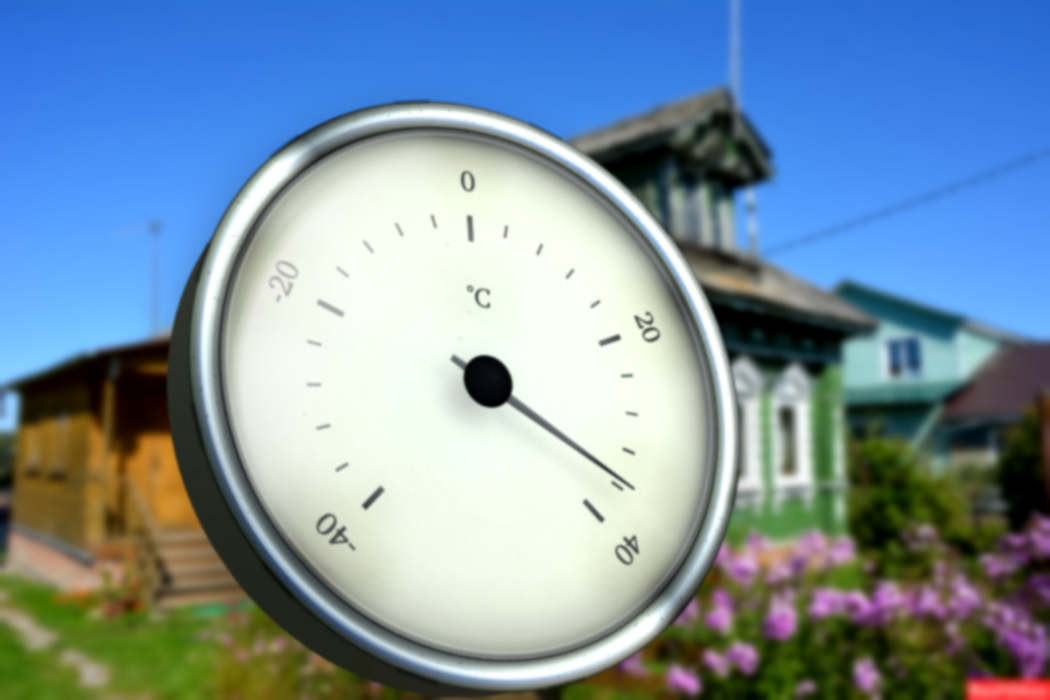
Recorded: 36
